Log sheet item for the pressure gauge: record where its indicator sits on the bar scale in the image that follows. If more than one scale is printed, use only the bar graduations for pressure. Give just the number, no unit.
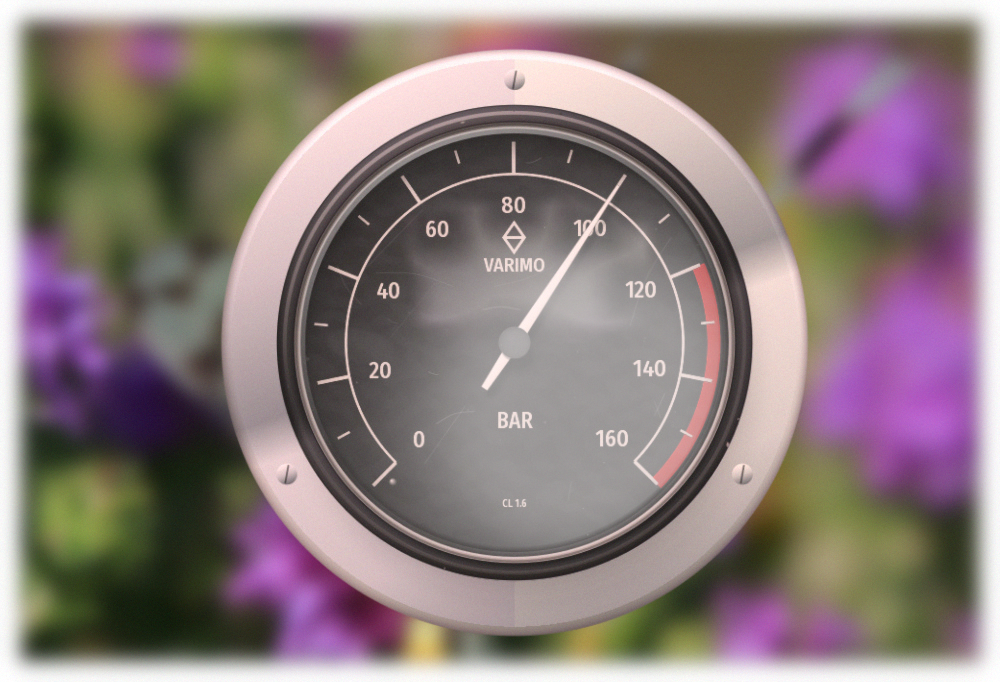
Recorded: 100
